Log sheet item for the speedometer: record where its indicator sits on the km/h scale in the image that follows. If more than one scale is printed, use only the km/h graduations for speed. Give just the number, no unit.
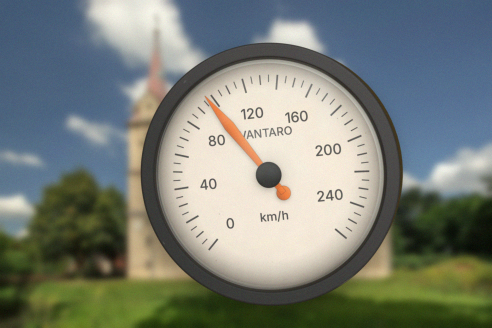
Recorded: 97.5
